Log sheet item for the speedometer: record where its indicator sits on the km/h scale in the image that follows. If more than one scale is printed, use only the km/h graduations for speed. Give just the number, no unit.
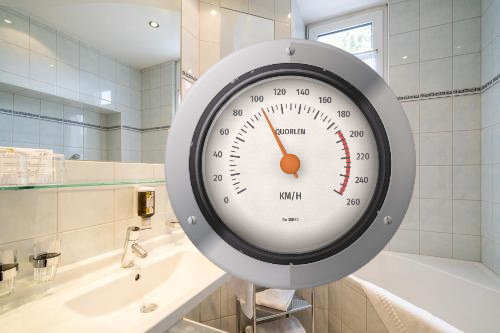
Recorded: 100
